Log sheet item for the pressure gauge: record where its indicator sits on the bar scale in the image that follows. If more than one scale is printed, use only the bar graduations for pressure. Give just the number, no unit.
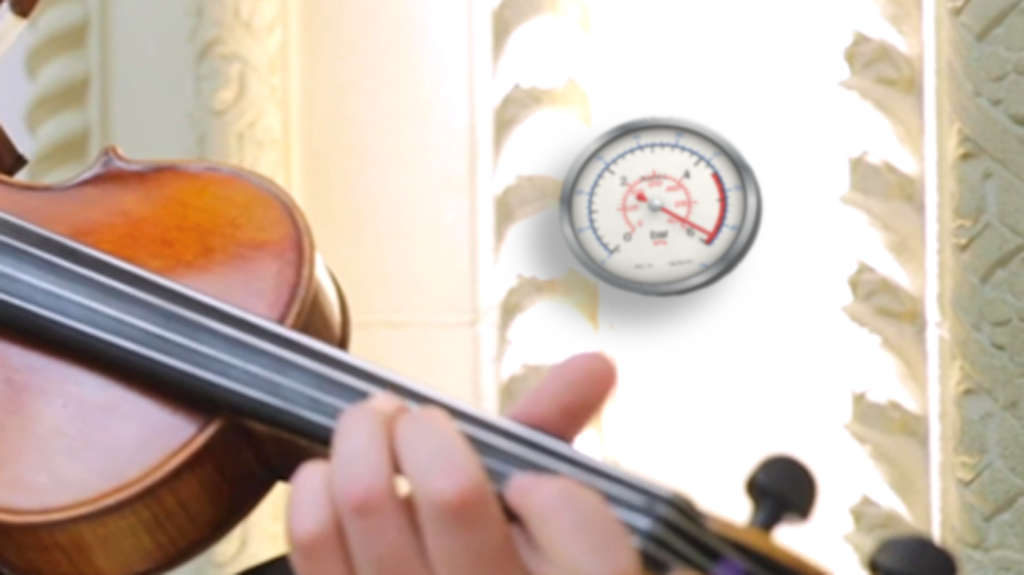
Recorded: 5.8
